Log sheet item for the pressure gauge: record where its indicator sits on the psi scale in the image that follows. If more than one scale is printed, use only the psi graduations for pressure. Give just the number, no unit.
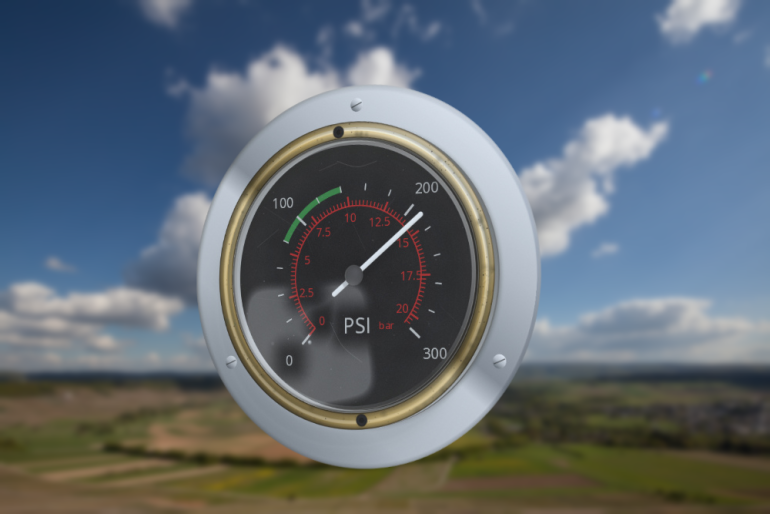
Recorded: 210
